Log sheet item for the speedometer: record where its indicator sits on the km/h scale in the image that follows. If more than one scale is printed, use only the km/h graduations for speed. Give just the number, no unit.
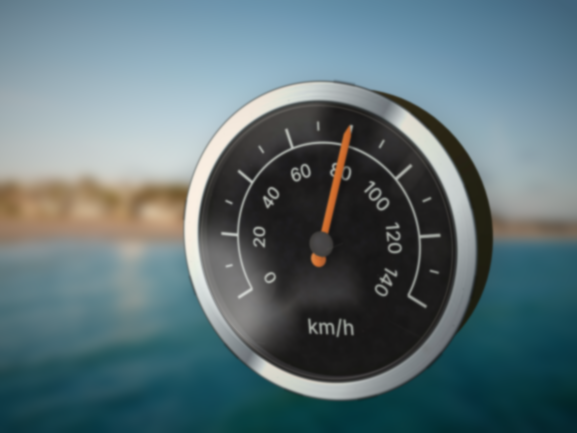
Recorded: 80
